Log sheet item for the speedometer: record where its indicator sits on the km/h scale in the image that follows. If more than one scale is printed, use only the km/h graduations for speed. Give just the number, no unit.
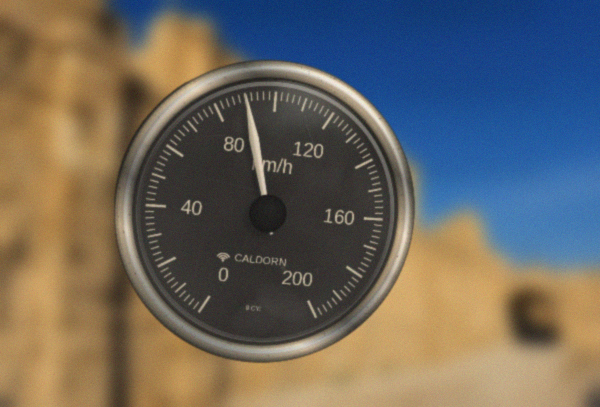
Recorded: 90
